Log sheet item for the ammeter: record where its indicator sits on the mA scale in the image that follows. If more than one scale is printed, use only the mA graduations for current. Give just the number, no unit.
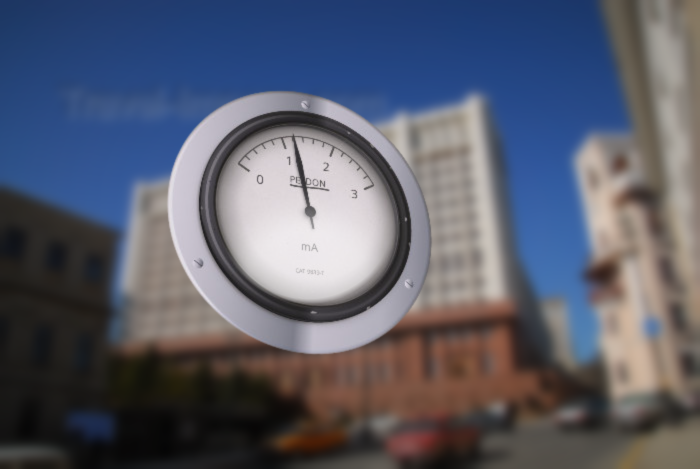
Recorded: 1.2
